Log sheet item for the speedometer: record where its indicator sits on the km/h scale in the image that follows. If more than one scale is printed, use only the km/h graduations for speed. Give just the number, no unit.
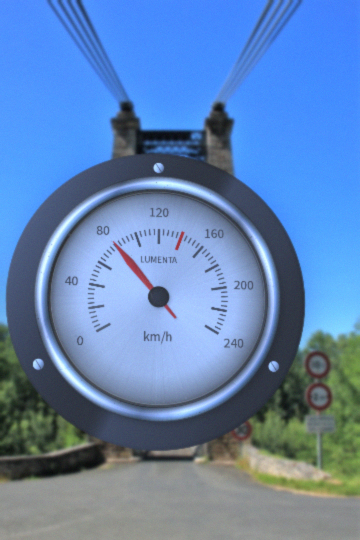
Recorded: 80
